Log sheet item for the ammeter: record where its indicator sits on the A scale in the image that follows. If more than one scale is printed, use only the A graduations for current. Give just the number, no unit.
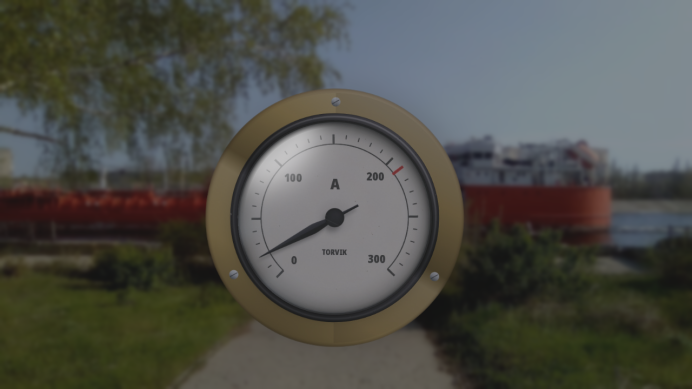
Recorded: 20
